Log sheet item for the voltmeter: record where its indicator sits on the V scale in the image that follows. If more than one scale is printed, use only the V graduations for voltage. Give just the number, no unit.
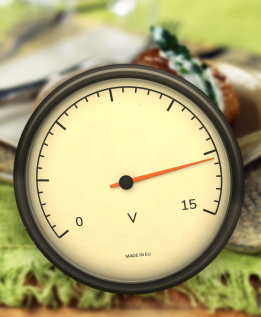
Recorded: 12.75
